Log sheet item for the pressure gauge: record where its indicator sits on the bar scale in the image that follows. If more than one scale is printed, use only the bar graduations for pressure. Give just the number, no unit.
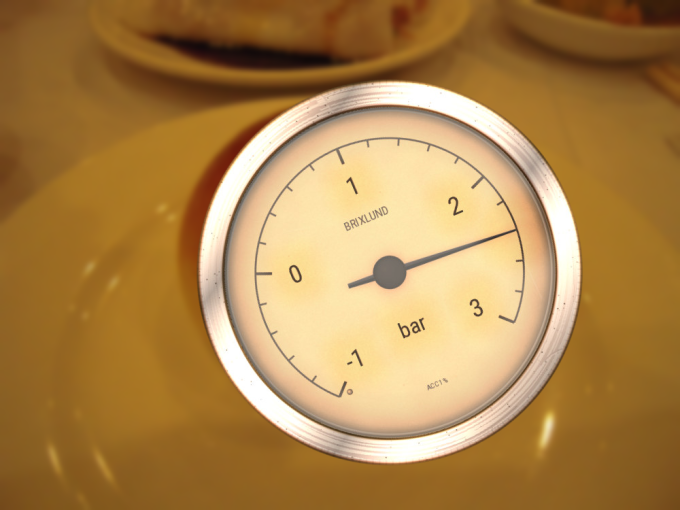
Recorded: 2.4
